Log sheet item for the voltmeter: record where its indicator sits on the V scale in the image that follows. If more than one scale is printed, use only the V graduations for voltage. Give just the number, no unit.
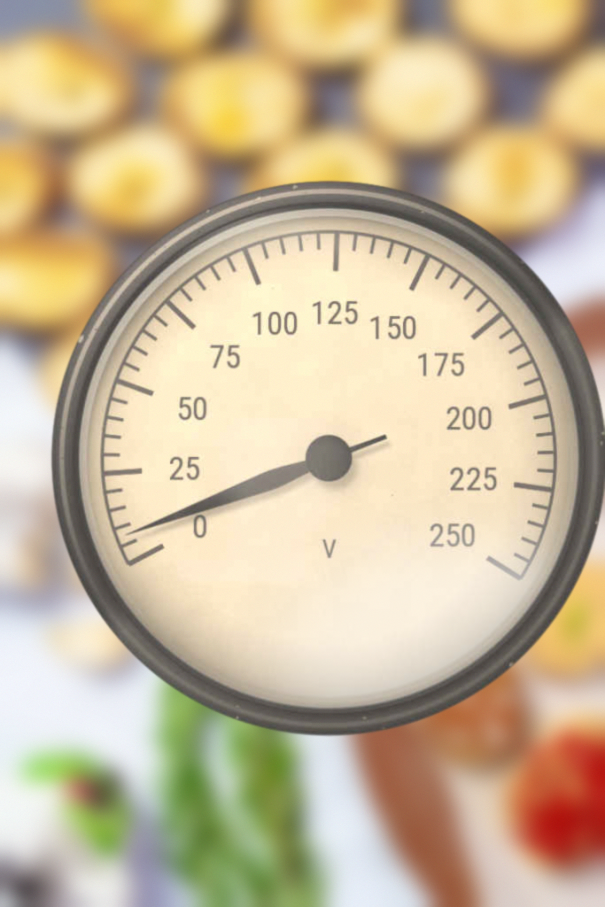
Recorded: 7.5
